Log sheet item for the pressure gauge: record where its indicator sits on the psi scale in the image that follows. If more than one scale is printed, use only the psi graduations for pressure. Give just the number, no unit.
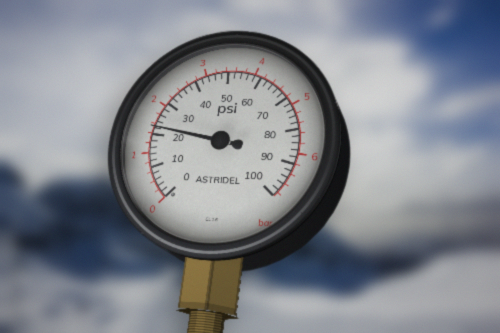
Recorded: 22
